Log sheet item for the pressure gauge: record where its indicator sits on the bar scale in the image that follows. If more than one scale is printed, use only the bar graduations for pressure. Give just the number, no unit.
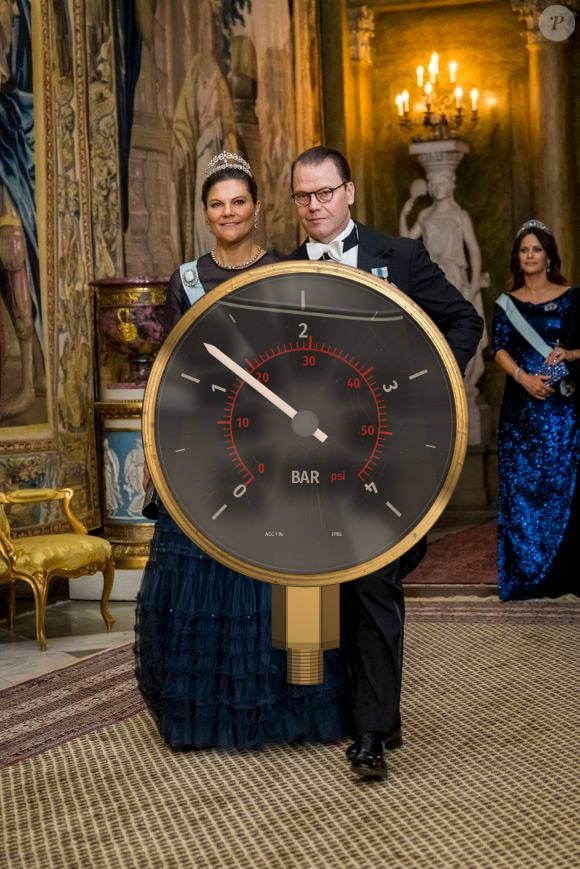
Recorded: 1.25
